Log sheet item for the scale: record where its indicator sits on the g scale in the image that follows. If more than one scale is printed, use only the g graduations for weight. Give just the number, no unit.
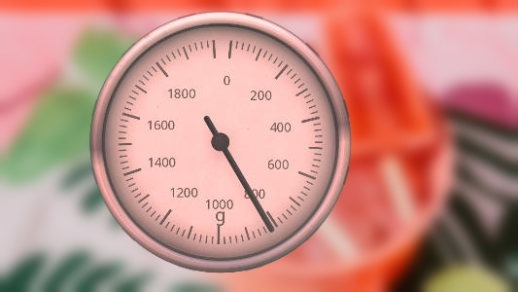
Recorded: 820
